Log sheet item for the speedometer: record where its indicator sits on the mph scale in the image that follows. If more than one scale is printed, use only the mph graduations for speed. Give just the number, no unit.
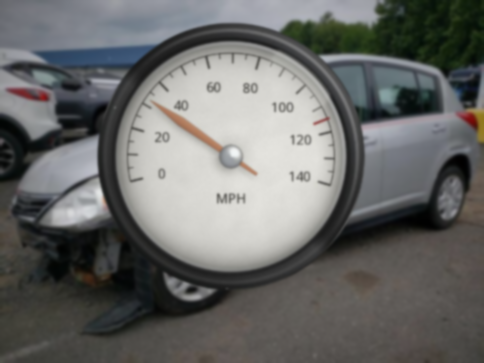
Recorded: 32.5
